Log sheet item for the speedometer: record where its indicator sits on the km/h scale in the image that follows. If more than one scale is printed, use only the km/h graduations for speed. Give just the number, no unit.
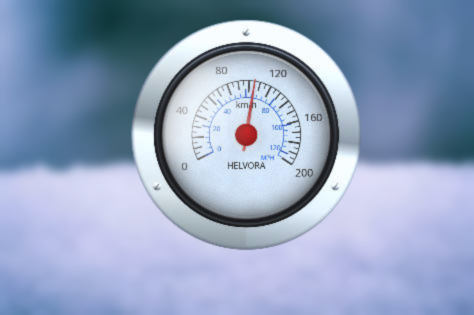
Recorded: 105
